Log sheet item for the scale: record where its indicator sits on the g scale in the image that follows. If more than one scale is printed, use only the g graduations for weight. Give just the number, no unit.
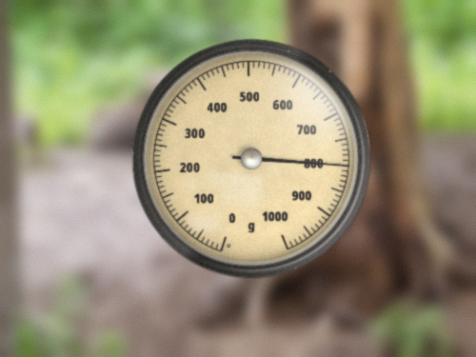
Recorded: 800
